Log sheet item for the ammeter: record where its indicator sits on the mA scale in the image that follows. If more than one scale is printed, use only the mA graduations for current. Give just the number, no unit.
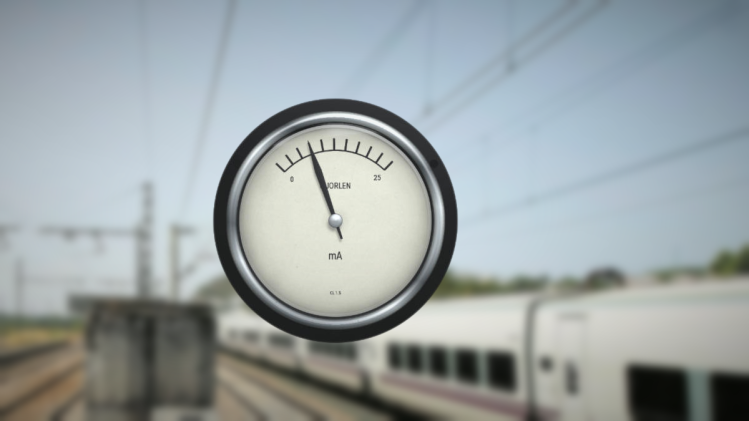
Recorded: 7.5
